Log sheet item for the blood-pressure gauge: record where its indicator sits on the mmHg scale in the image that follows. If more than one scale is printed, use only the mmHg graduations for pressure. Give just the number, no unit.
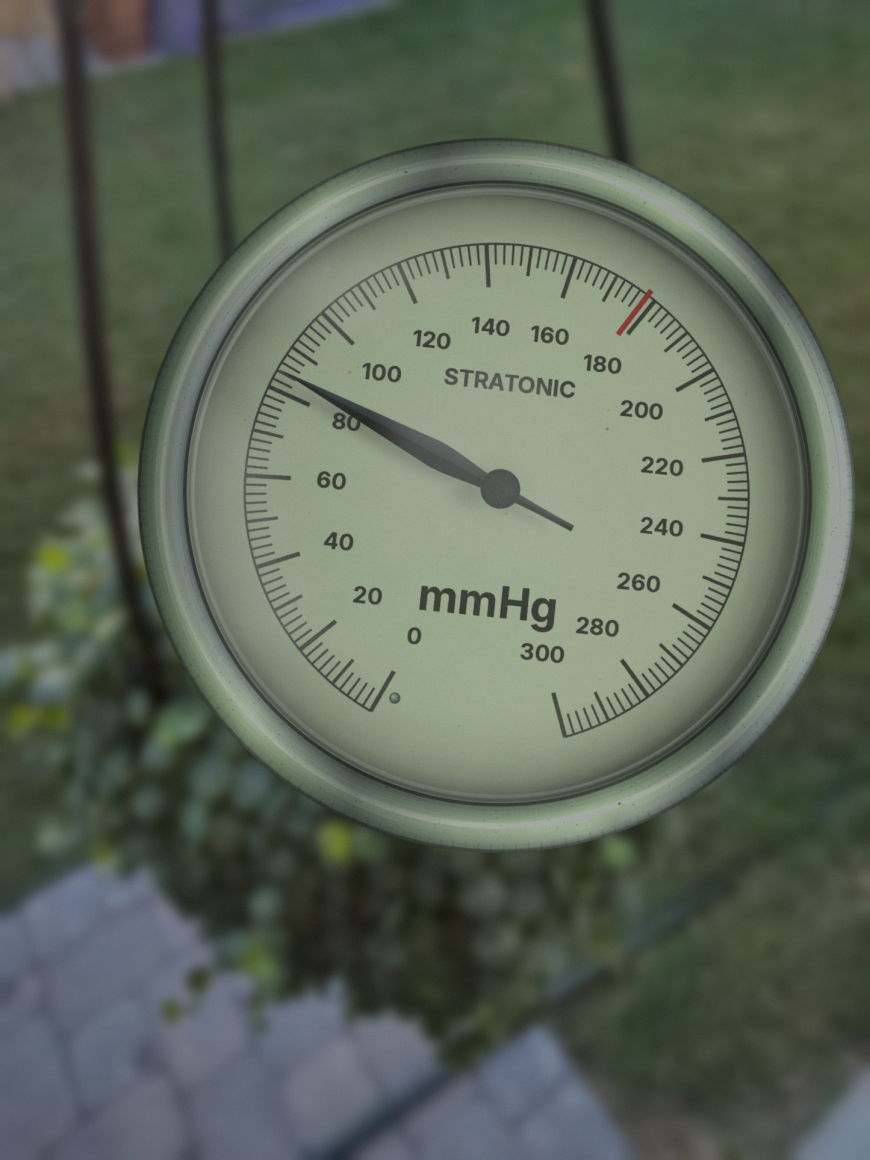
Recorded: 84
